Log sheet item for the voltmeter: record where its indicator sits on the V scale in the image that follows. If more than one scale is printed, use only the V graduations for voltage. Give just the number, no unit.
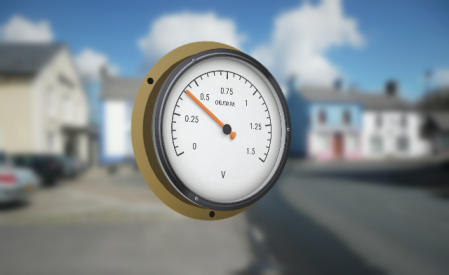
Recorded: 0.4
